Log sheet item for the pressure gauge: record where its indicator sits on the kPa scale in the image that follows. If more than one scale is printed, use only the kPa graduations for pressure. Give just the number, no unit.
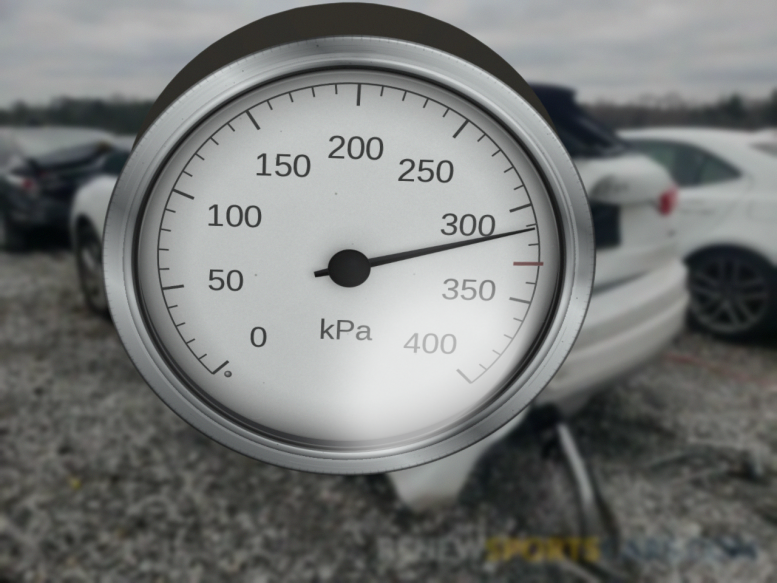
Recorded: 310
